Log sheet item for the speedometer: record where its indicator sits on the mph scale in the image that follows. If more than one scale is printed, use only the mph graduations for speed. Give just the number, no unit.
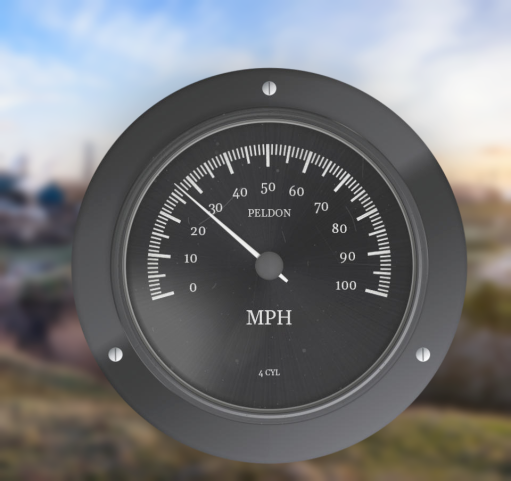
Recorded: 27
